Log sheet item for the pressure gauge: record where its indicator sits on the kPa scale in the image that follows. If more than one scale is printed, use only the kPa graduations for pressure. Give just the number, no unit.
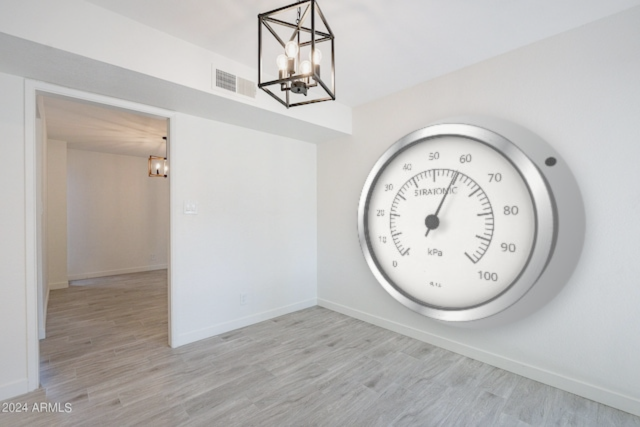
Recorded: 60
